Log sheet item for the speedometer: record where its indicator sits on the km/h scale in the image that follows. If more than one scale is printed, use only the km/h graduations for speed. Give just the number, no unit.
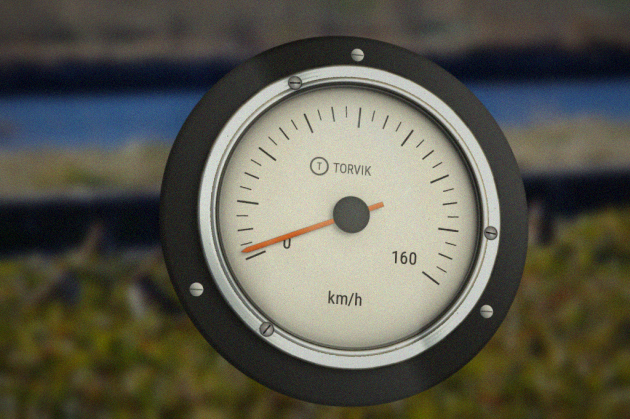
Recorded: 2.5
